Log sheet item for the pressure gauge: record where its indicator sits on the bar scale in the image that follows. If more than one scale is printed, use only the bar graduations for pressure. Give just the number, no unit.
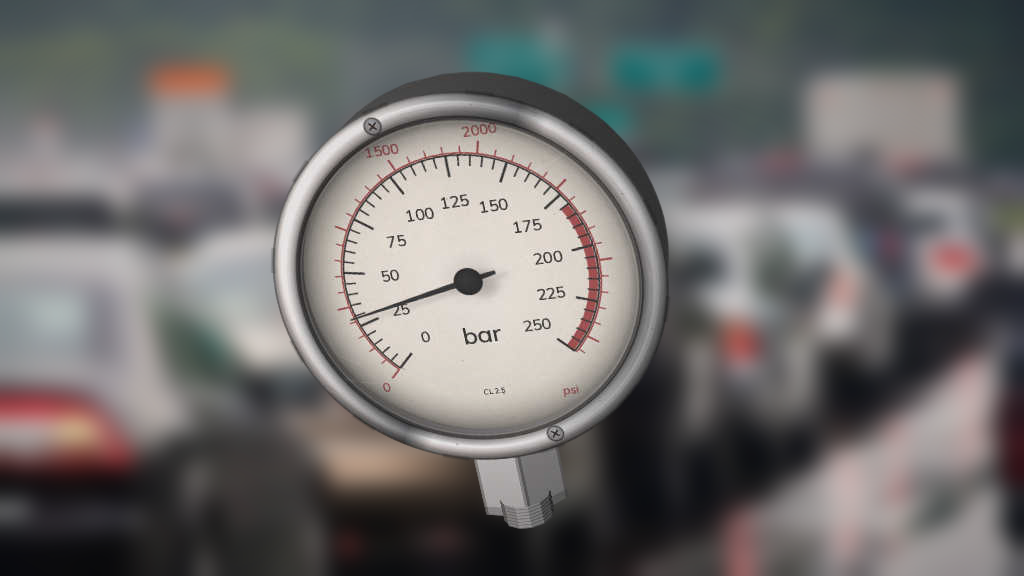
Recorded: 30
